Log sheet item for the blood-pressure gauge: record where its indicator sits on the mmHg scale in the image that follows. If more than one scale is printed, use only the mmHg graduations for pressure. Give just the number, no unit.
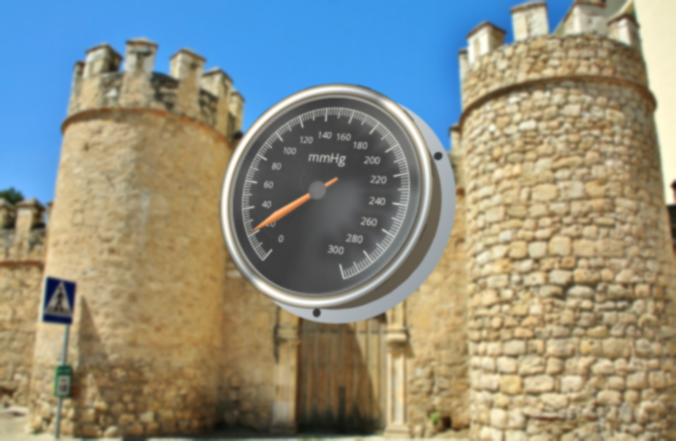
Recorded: 20
